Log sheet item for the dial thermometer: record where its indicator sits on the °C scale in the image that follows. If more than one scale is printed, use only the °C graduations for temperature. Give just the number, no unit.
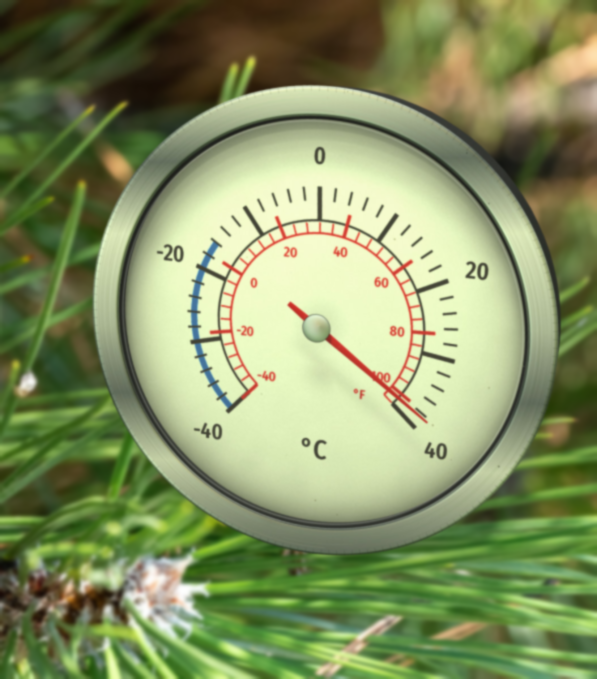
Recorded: 38
